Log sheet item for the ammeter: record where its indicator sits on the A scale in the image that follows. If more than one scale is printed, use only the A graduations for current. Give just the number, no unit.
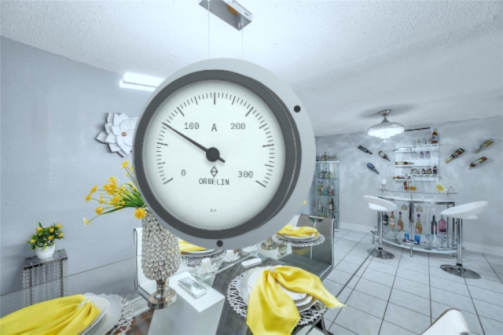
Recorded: 75
